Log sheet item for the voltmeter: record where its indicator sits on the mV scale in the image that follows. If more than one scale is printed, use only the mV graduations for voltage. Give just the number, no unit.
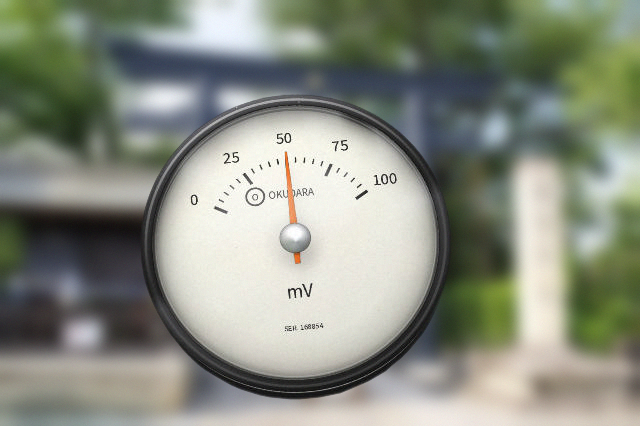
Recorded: 50
